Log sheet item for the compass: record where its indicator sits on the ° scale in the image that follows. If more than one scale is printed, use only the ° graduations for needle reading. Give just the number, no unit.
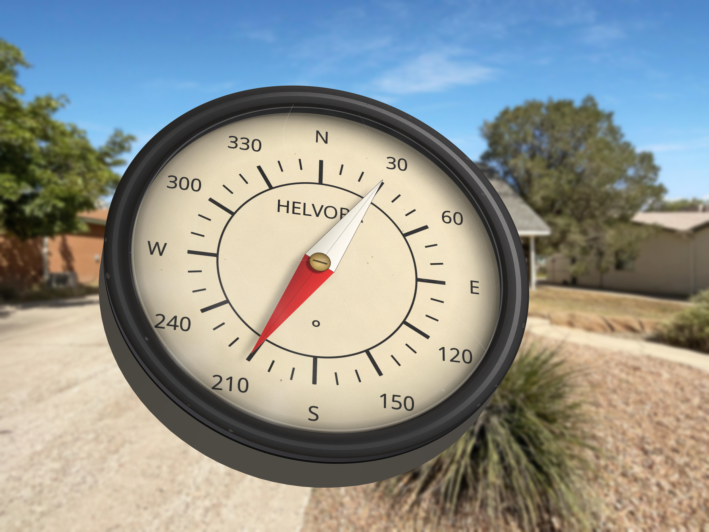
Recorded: 210
